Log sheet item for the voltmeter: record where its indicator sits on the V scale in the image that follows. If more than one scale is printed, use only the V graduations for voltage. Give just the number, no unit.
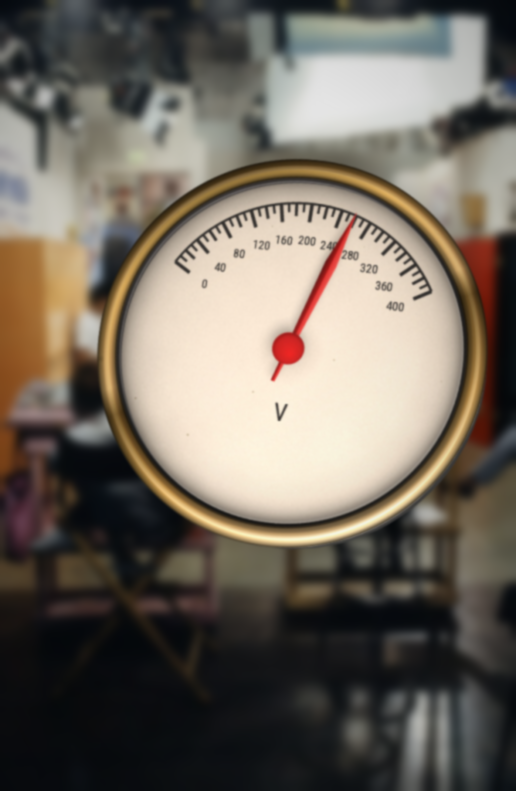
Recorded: 260
